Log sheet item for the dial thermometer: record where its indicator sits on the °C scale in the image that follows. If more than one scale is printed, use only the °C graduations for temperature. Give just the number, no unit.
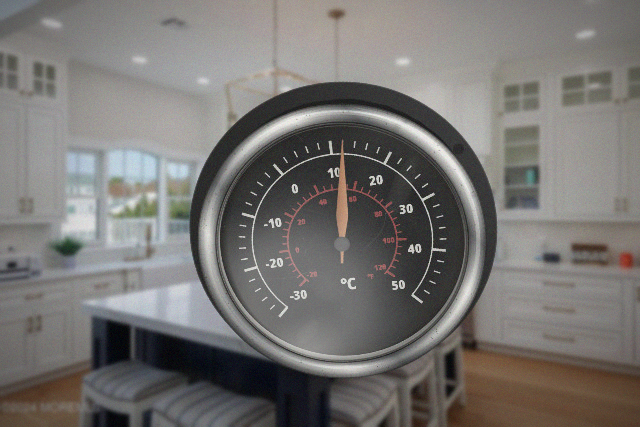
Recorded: 12
